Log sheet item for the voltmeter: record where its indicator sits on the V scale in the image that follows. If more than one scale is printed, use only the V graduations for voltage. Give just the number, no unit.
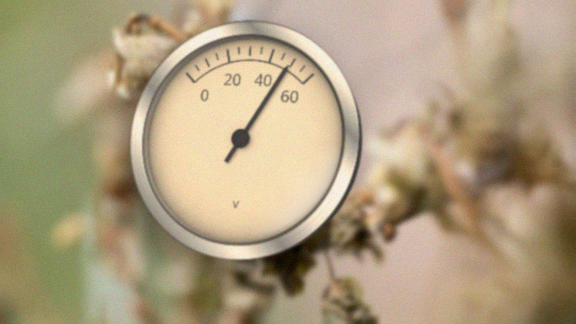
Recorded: 50
